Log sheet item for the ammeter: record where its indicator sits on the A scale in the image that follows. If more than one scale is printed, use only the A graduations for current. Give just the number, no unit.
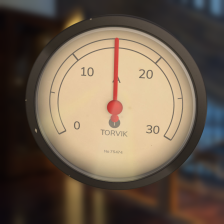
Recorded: 15
